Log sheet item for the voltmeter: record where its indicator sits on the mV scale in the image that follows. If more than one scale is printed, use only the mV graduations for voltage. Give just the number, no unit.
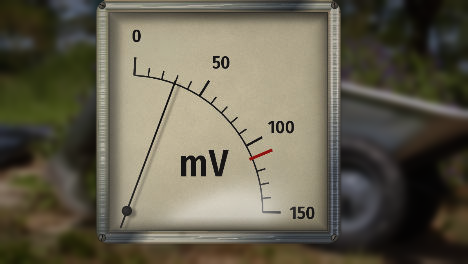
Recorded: 30
